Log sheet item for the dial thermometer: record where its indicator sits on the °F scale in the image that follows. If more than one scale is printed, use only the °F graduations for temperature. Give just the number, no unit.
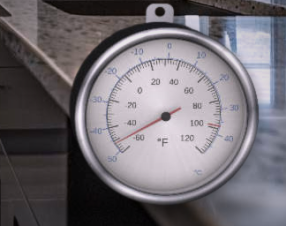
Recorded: -50
